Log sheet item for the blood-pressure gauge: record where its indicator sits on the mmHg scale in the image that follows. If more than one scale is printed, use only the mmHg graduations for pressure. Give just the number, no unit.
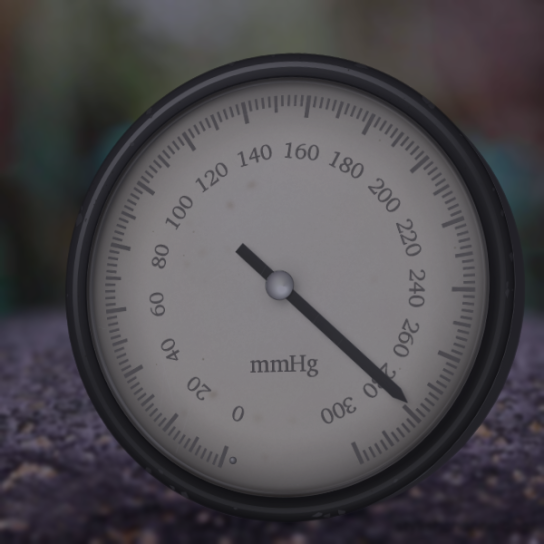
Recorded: 278
